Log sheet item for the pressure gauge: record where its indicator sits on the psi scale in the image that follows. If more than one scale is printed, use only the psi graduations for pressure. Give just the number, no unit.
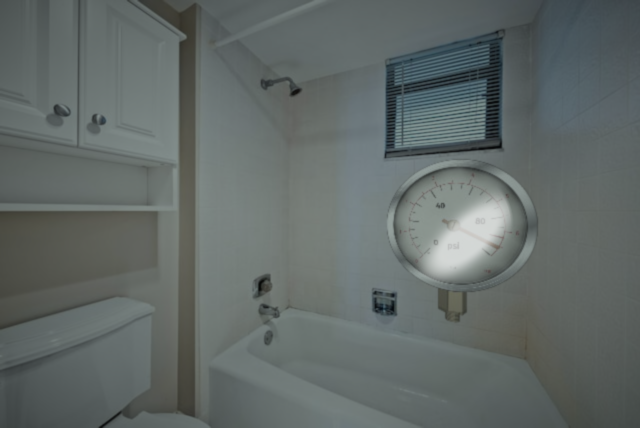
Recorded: 95
